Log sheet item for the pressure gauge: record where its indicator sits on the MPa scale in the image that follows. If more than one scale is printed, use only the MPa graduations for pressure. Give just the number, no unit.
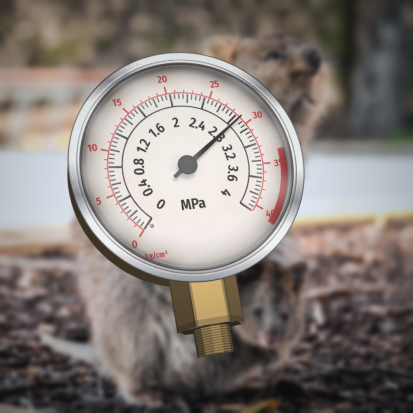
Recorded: 2.85
